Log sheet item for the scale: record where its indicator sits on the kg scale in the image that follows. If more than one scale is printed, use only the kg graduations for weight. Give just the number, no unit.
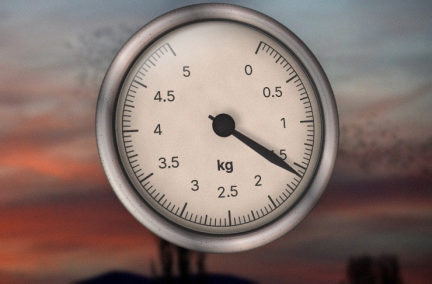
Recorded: 1.6
